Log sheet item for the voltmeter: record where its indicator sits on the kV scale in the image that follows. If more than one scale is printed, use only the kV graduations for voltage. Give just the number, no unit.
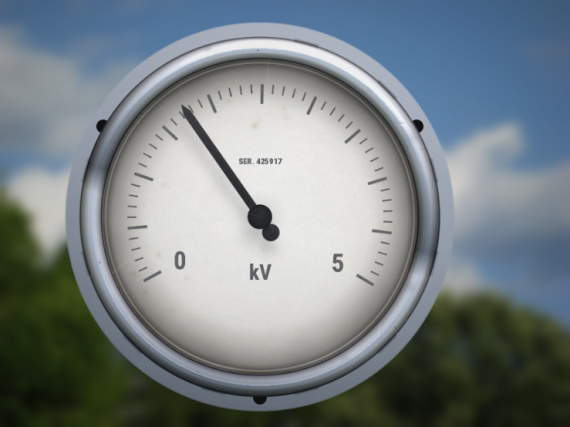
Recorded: 1.75
